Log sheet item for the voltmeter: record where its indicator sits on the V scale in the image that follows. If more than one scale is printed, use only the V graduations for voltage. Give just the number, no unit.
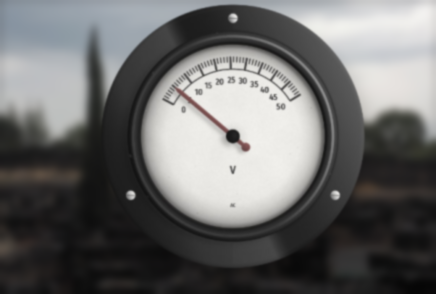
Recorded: 5
